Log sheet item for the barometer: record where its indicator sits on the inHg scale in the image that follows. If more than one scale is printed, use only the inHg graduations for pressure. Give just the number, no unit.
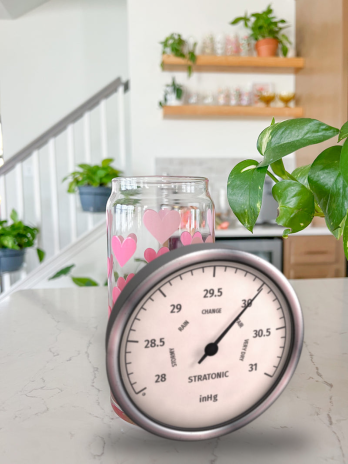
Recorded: 30
